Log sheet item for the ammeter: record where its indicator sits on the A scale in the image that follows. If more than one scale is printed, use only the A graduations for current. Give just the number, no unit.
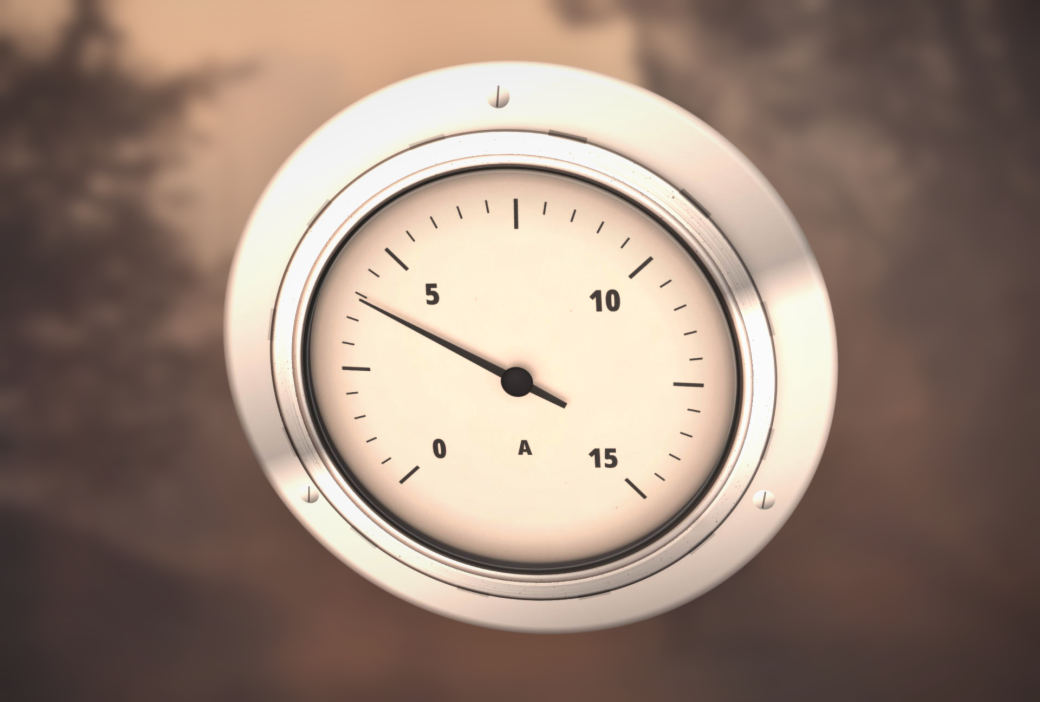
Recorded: 4
